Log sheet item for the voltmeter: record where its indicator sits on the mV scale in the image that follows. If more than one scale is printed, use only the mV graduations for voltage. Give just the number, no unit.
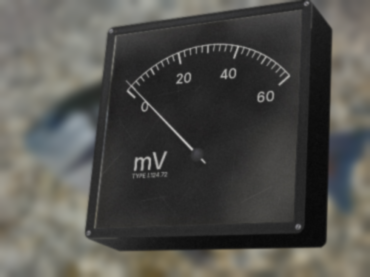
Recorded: 2
